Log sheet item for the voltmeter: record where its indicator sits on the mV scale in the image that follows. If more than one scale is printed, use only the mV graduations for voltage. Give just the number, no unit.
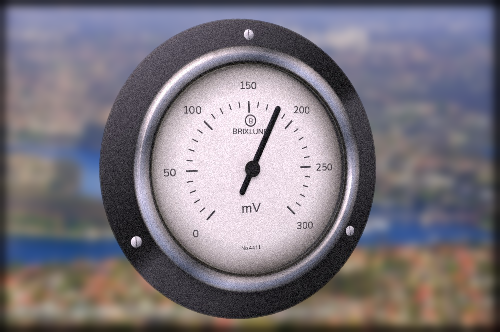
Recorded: 180
